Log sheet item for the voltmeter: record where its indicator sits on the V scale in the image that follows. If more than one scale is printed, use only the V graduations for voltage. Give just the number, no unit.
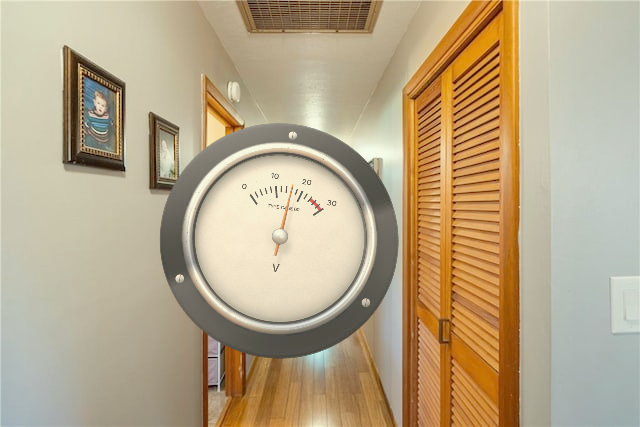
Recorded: 16
